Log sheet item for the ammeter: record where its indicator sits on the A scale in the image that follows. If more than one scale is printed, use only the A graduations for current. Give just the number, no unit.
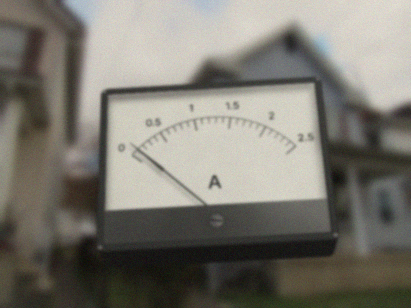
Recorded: 0.1
